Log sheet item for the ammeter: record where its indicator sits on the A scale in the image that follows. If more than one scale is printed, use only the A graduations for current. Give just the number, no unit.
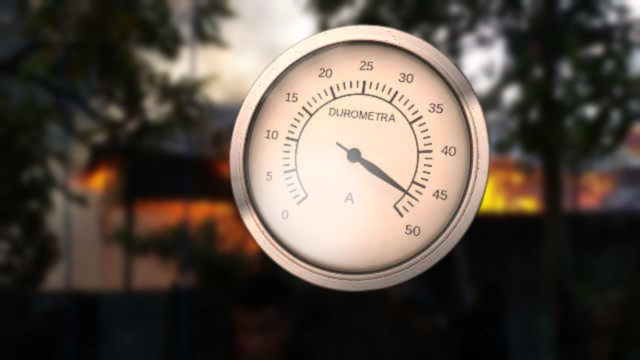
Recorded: 47
